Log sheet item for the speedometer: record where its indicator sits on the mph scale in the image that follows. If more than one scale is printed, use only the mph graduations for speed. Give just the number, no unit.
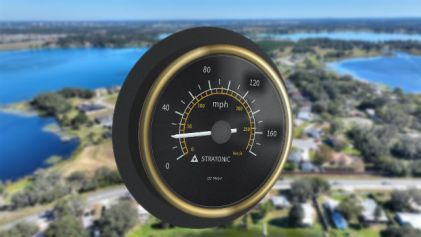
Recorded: 20
